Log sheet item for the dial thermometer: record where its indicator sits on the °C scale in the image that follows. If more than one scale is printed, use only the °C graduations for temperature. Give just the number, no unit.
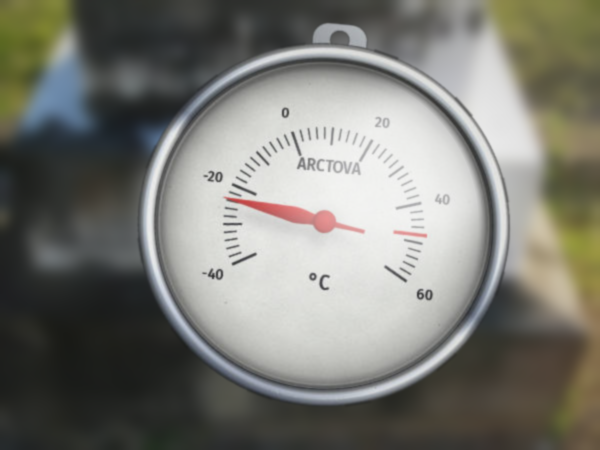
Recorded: -24
